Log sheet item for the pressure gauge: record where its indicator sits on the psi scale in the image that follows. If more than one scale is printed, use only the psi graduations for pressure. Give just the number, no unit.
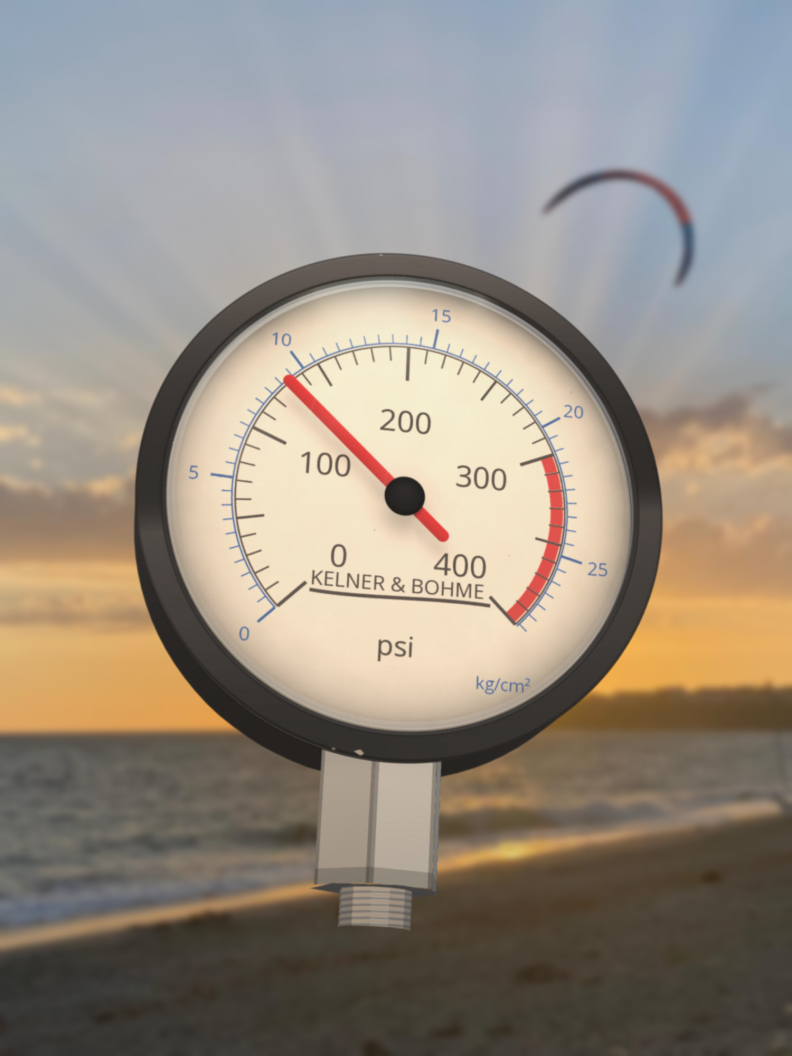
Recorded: 130
